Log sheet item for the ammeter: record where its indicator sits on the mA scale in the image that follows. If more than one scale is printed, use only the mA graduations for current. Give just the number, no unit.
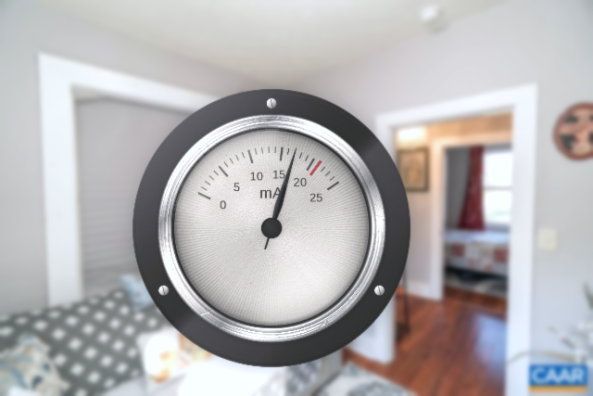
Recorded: 17
